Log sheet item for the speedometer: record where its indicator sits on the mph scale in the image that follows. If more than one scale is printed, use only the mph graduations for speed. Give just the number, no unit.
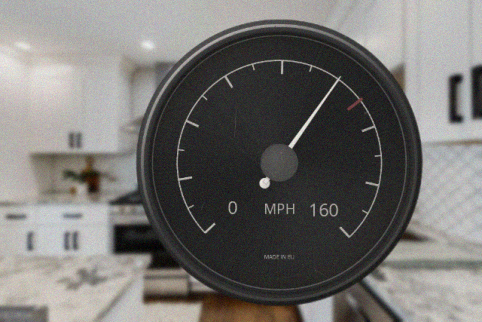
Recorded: 100
